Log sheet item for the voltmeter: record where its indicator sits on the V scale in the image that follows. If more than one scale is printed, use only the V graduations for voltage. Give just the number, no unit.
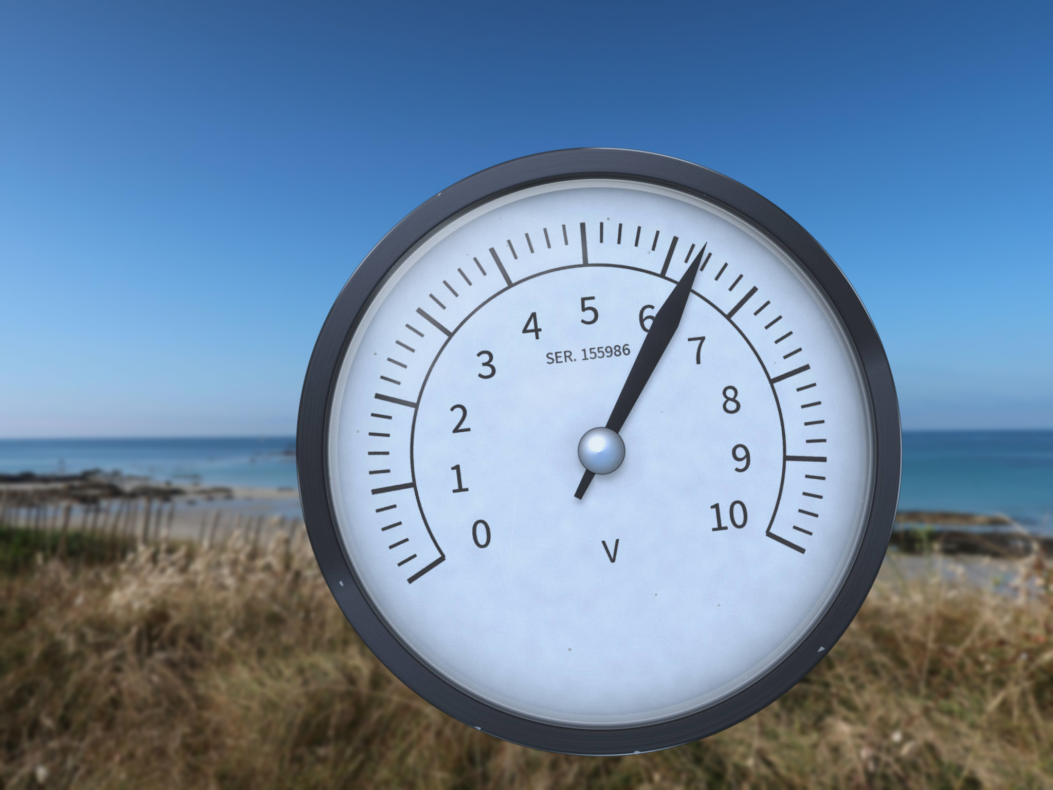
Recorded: 6.3
